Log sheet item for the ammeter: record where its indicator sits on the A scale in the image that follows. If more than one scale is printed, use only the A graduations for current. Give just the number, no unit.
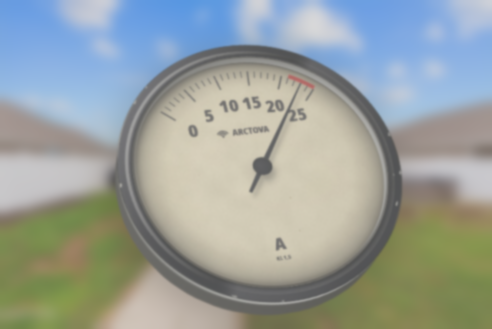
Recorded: 23
